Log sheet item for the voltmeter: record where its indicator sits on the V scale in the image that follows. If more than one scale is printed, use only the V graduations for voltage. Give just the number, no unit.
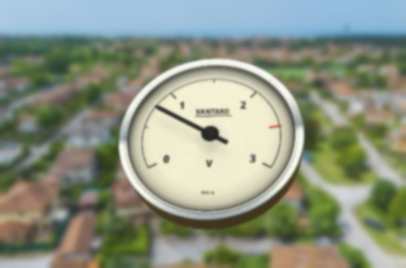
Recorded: 0.75
